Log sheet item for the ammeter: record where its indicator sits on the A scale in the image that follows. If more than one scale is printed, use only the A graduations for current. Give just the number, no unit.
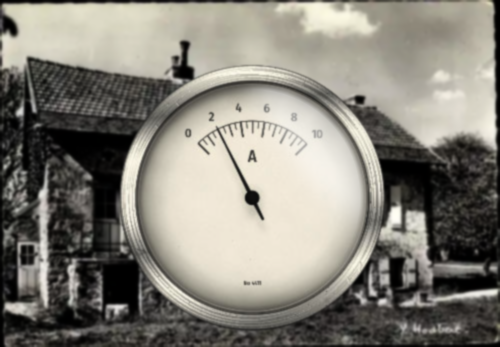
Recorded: 2
